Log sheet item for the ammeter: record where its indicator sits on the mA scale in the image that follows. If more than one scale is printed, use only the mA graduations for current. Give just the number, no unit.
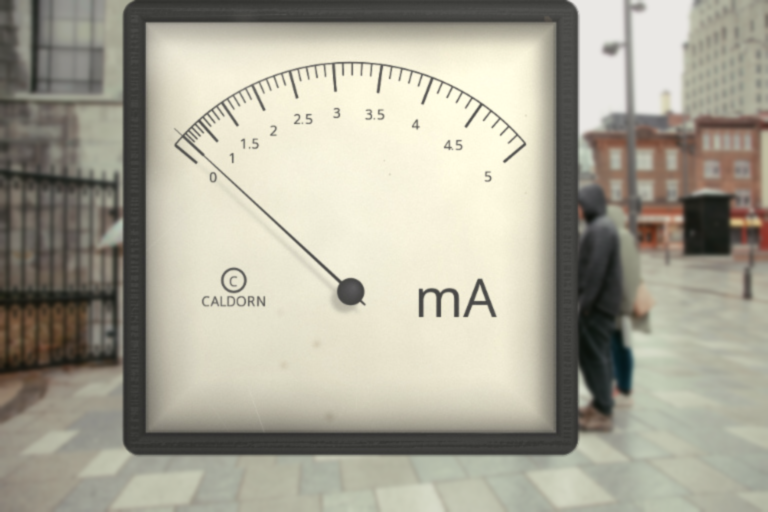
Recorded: 0.5
